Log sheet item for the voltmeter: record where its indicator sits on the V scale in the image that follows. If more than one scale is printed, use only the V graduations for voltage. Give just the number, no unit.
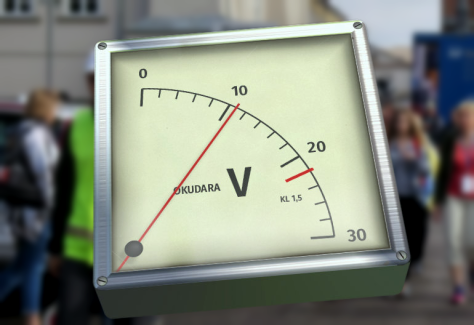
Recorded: 11
